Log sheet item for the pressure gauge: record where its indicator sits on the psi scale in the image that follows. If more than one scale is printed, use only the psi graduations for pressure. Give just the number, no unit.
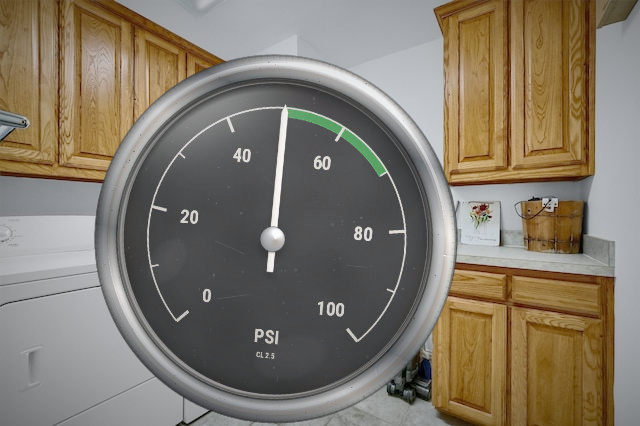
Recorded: 50
